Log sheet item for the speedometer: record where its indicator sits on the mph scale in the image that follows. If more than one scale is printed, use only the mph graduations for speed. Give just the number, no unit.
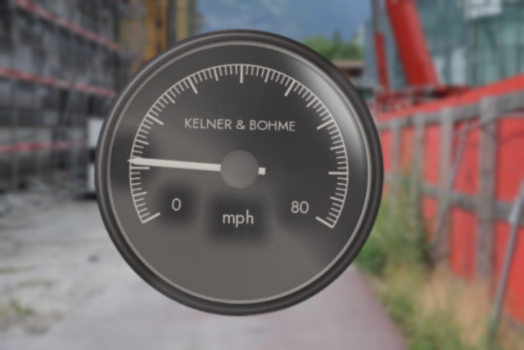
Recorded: 11
